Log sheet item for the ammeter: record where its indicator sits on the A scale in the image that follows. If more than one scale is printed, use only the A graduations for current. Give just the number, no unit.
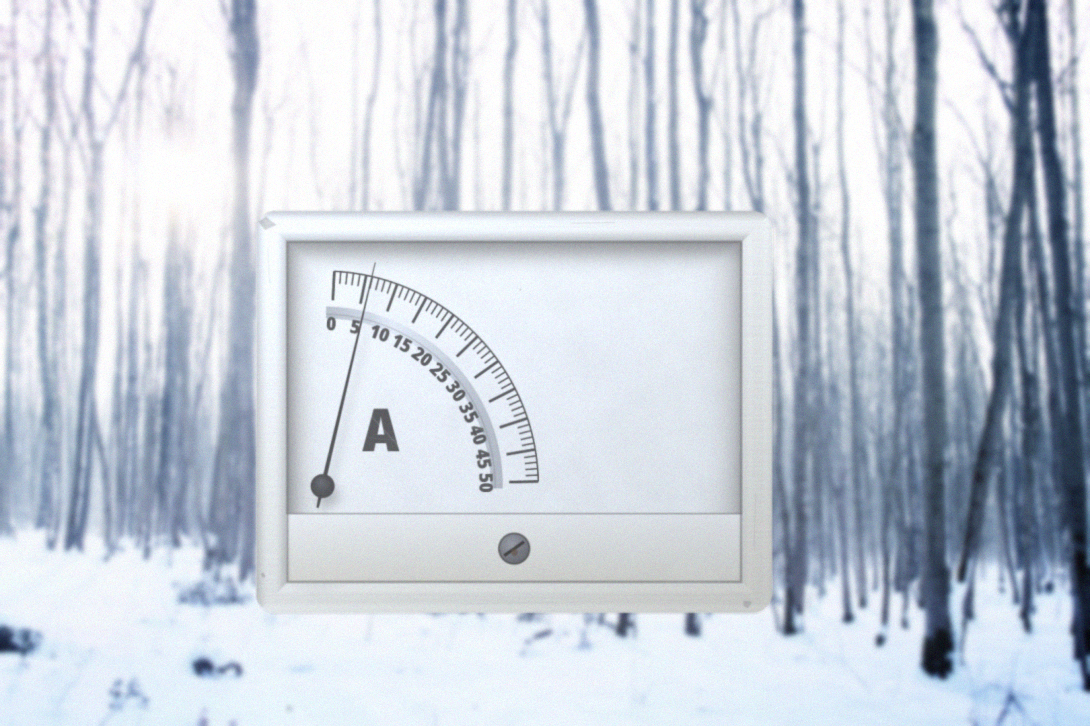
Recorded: 6
